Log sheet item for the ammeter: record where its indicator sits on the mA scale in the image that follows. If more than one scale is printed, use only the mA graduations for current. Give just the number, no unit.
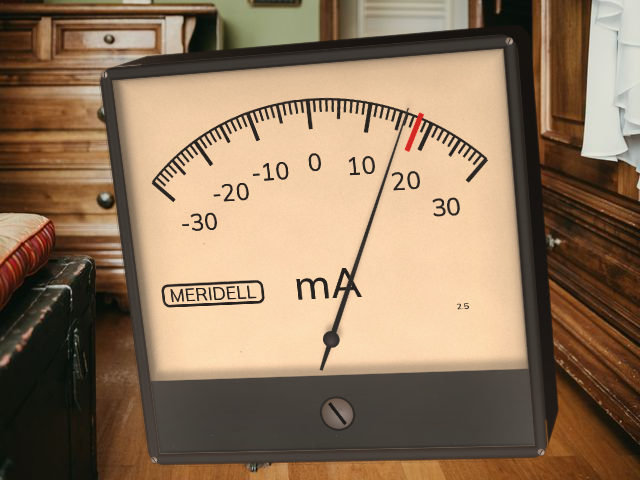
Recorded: 16
